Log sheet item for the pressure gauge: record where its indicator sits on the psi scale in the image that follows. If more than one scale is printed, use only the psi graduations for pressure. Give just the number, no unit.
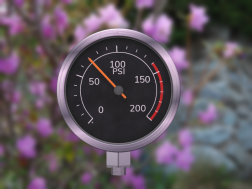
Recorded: 70
